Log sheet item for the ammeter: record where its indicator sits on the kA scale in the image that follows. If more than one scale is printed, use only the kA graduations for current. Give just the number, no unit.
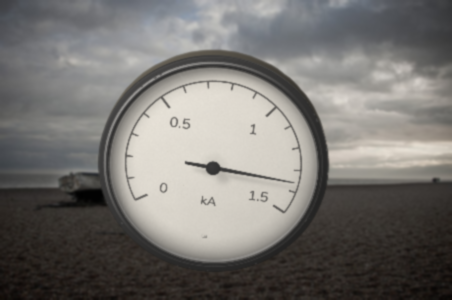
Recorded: 1.35
